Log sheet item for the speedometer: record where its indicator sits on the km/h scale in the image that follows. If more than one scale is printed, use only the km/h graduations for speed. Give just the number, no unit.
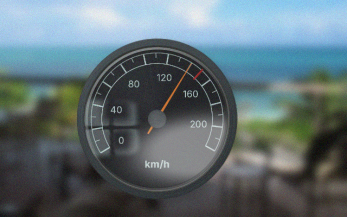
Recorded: 140
